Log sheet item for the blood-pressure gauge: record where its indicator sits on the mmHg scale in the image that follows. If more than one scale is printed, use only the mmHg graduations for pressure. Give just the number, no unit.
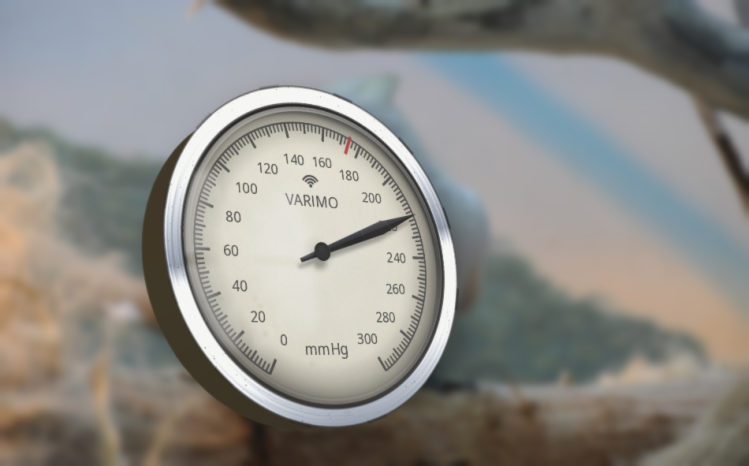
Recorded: 220
